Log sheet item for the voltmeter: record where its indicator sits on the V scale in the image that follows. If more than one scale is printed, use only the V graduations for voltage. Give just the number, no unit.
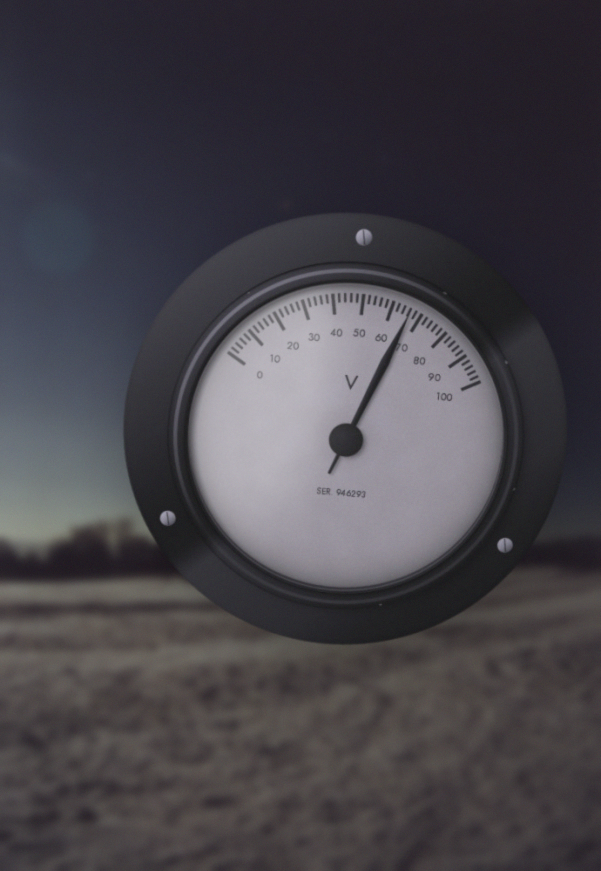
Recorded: 66
